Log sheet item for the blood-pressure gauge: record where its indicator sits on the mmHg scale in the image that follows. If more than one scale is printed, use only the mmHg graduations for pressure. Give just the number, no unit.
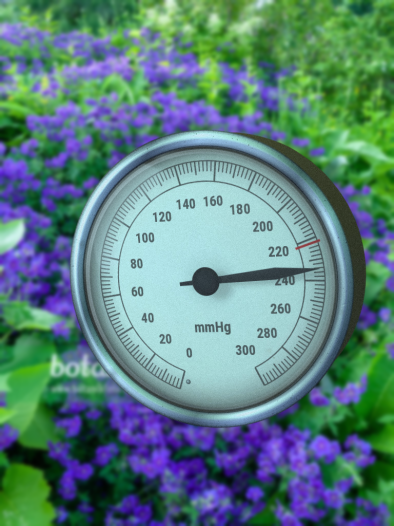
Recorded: 234
